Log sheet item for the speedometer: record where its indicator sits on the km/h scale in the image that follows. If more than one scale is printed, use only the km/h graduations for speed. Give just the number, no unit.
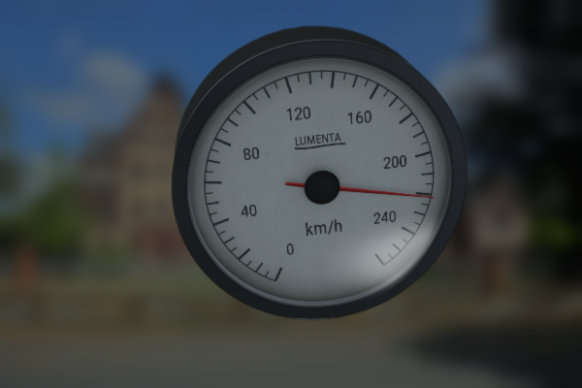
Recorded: 220
